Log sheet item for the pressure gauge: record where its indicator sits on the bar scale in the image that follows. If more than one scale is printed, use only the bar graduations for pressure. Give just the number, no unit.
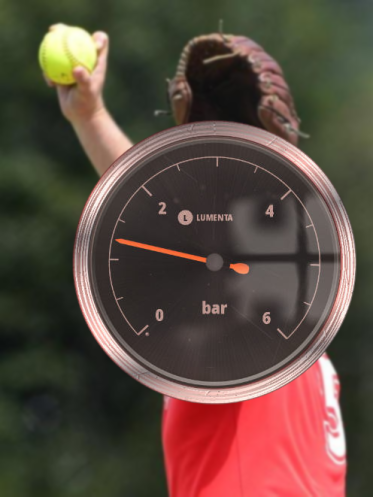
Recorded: 1.25
